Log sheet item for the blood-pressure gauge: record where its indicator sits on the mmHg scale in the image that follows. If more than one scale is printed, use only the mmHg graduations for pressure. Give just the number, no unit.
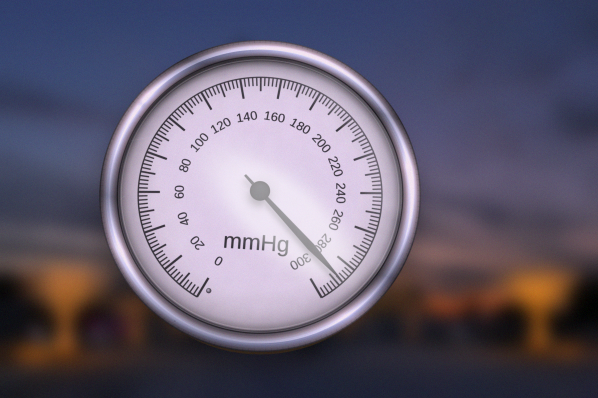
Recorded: 288
